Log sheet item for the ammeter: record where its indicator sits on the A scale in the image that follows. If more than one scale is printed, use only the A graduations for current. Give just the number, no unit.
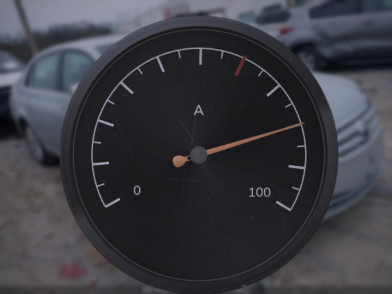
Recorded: 80
